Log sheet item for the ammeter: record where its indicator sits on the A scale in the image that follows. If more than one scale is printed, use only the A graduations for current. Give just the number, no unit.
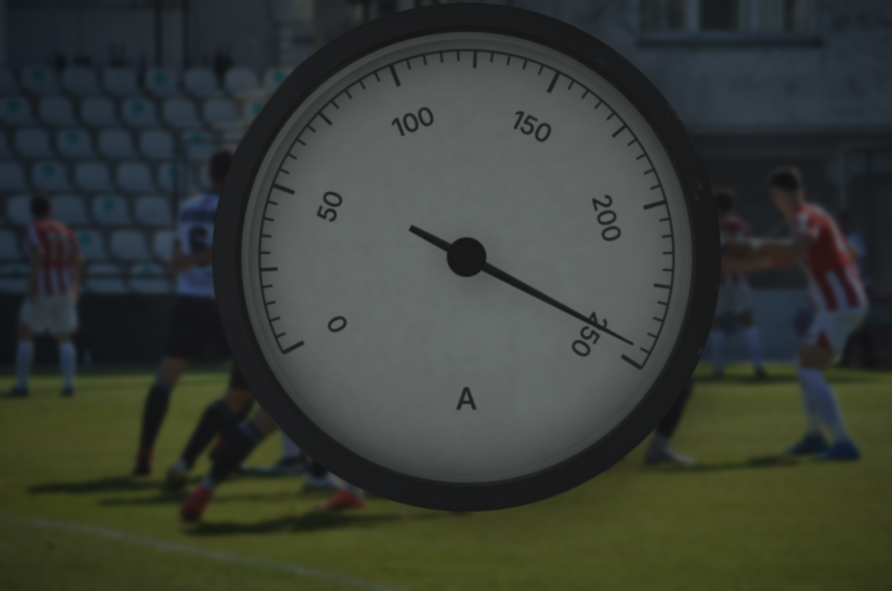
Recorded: 245
